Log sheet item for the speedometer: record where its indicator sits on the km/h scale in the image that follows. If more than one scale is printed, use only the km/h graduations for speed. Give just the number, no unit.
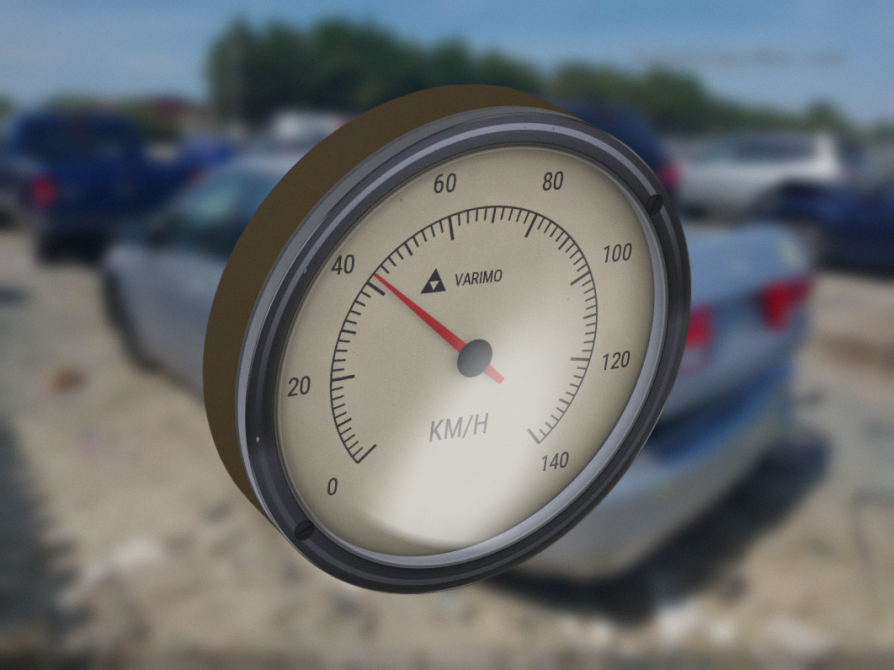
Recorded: 42
